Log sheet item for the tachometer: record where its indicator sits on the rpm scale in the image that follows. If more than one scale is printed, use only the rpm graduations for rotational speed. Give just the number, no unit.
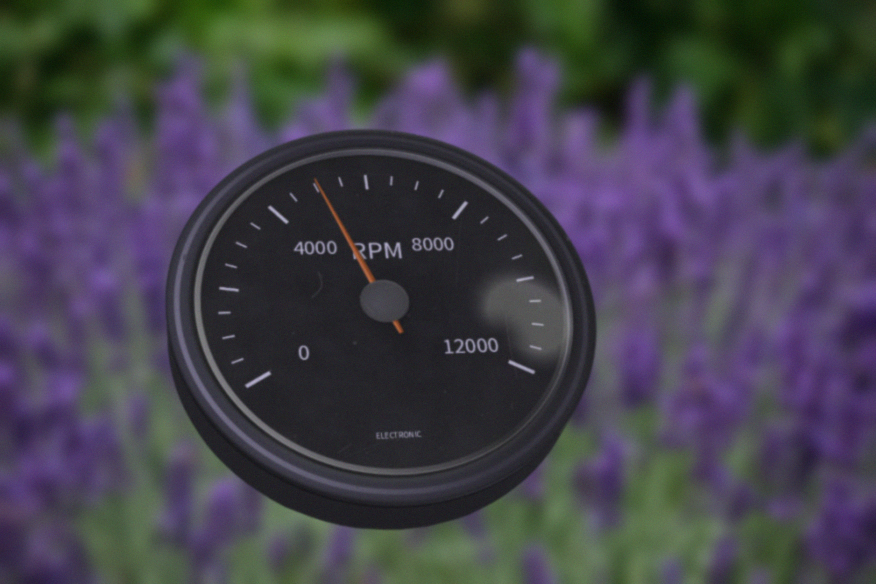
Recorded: 5000
